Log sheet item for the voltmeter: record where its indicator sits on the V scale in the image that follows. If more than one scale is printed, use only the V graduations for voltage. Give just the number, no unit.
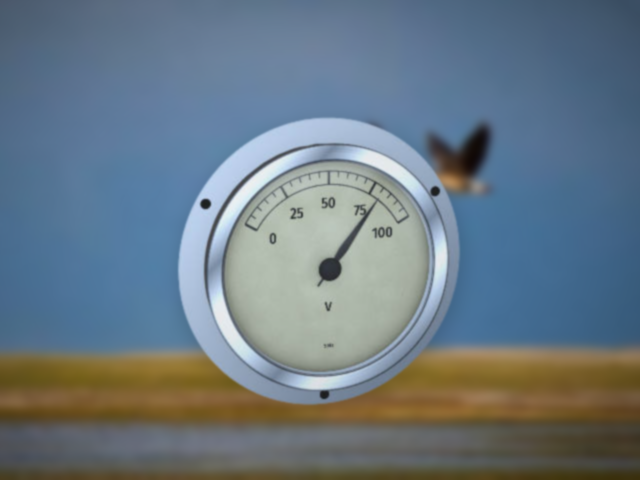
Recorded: 80
